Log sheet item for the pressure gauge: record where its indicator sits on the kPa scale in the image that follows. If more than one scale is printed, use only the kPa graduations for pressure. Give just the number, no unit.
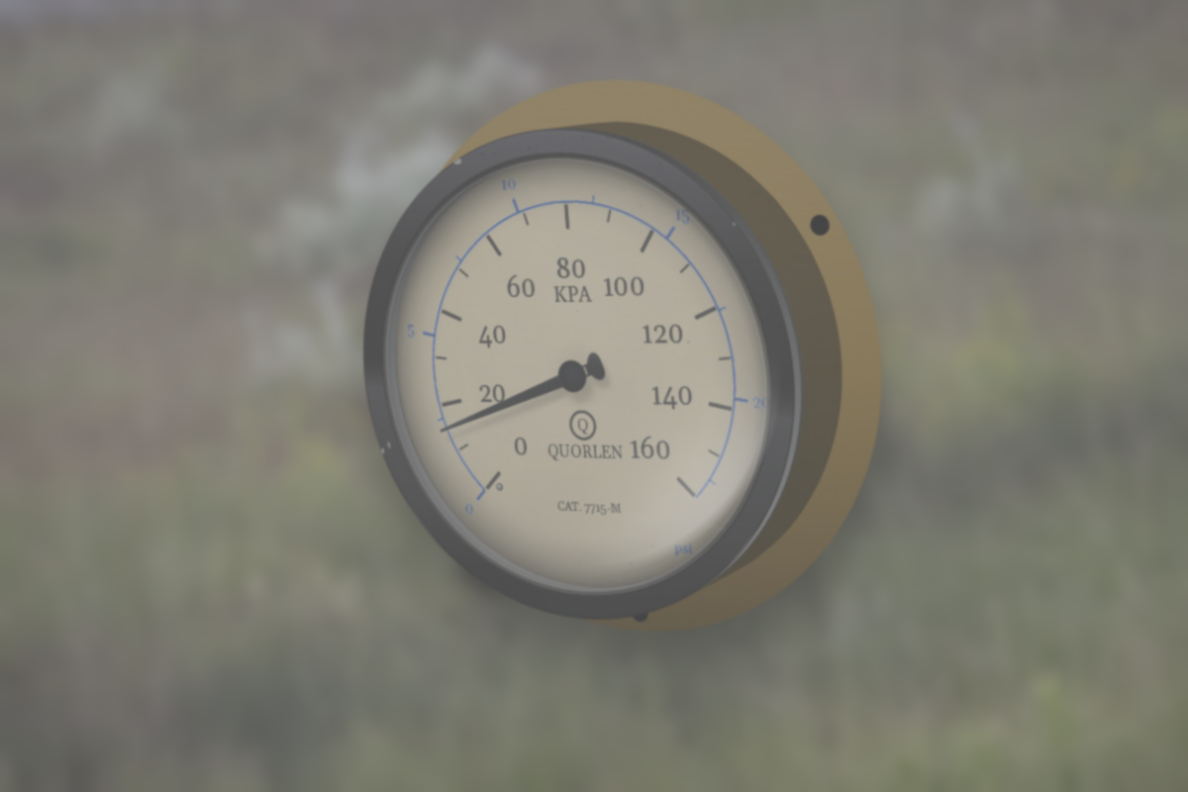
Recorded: 15
